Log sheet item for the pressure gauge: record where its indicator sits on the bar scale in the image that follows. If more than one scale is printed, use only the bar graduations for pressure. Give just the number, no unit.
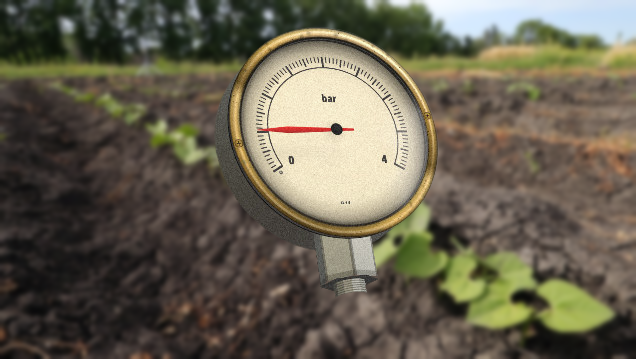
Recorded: 0.5
